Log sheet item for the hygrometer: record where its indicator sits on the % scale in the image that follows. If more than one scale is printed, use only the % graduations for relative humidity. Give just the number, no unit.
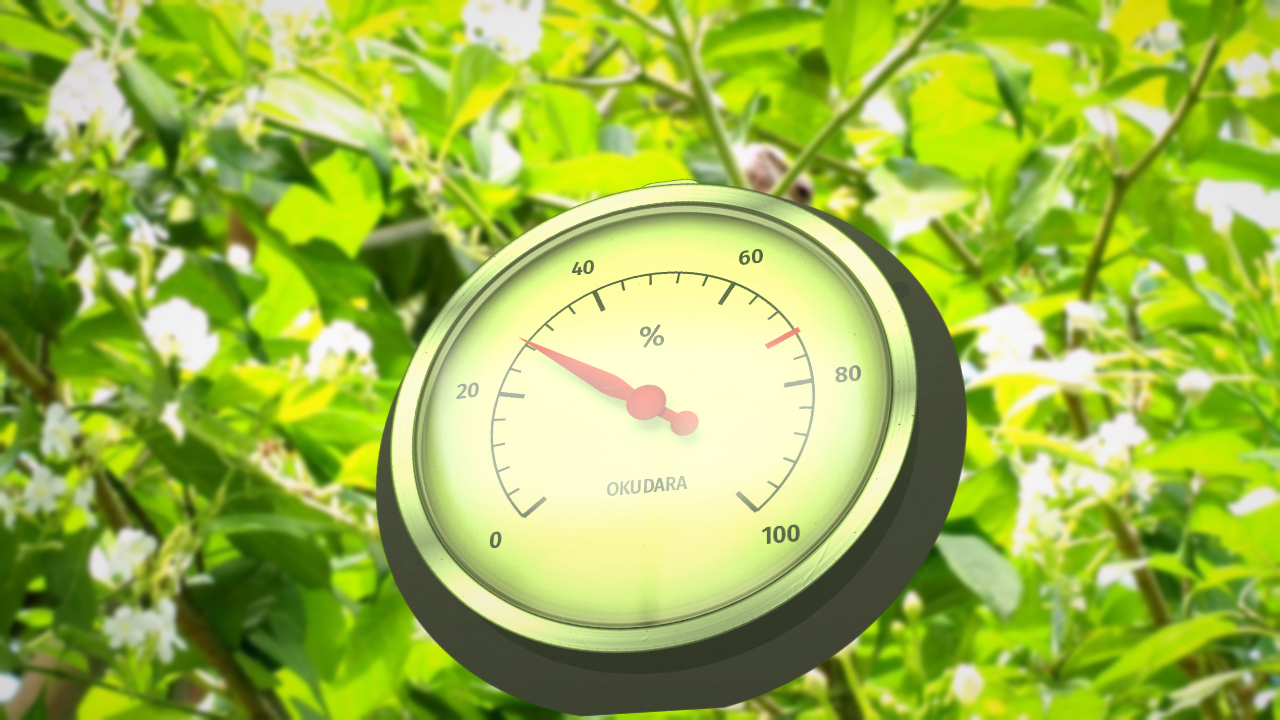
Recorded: 28
